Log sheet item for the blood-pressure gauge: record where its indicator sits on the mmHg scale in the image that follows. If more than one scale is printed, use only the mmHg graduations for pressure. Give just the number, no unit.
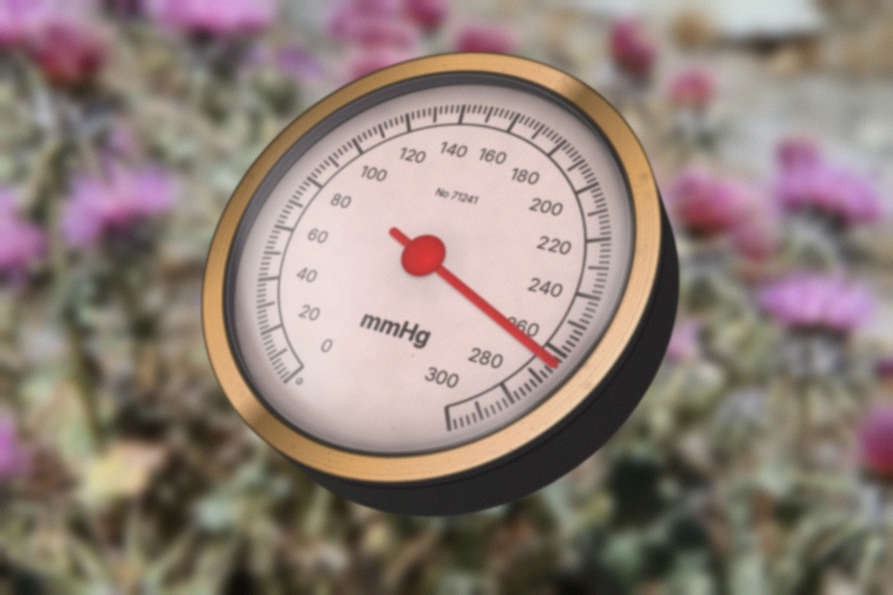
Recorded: 264
